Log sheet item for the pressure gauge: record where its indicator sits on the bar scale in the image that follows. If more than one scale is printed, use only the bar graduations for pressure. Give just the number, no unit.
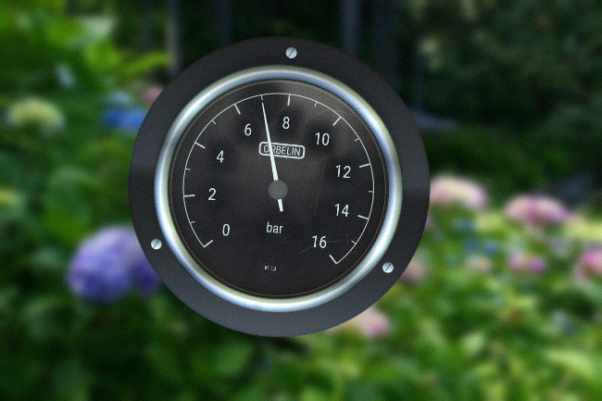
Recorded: 7
